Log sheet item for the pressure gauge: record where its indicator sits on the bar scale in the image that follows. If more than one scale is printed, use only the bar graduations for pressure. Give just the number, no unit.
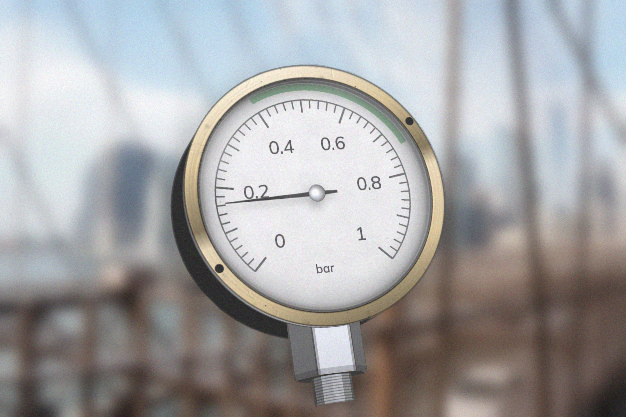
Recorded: 0.16
